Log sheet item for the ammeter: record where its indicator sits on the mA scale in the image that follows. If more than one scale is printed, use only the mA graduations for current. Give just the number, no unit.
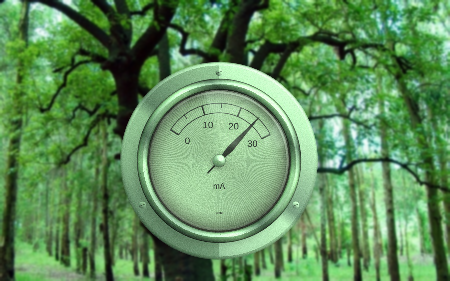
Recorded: 25
